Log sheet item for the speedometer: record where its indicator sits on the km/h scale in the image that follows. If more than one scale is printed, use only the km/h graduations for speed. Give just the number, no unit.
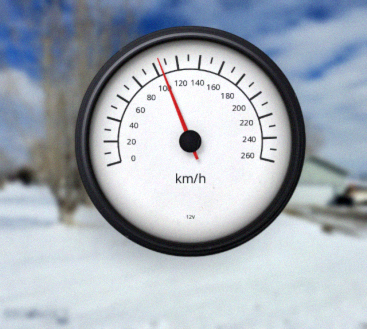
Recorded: 105
